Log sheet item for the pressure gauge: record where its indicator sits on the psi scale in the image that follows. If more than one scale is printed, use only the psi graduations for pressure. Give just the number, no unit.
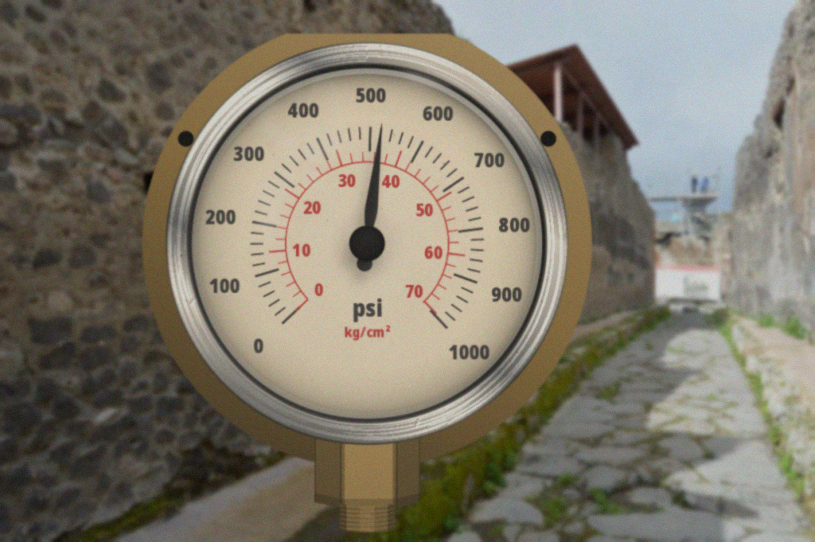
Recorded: 520
